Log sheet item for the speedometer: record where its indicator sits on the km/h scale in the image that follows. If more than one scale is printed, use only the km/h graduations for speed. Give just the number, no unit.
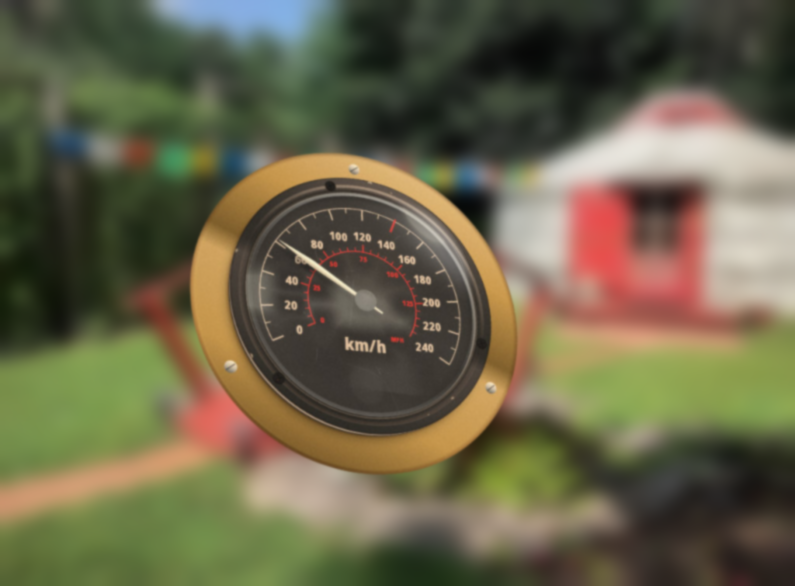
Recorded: 60
